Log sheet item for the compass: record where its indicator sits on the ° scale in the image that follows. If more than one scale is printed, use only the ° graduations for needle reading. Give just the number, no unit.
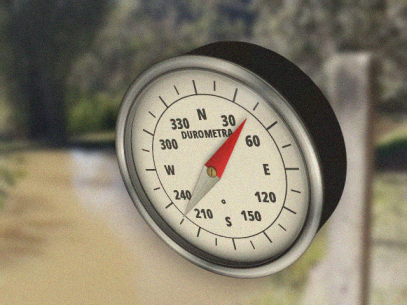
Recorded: 45
